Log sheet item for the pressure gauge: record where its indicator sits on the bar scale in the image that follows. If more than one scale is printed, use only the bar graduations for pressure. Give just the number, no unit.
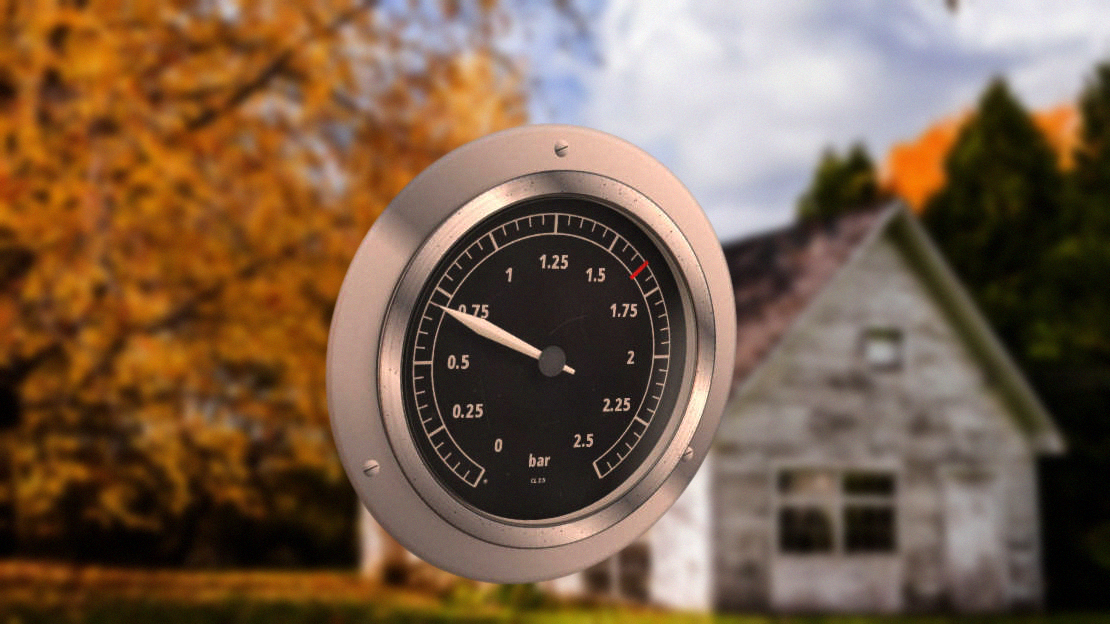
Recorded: 0.7
